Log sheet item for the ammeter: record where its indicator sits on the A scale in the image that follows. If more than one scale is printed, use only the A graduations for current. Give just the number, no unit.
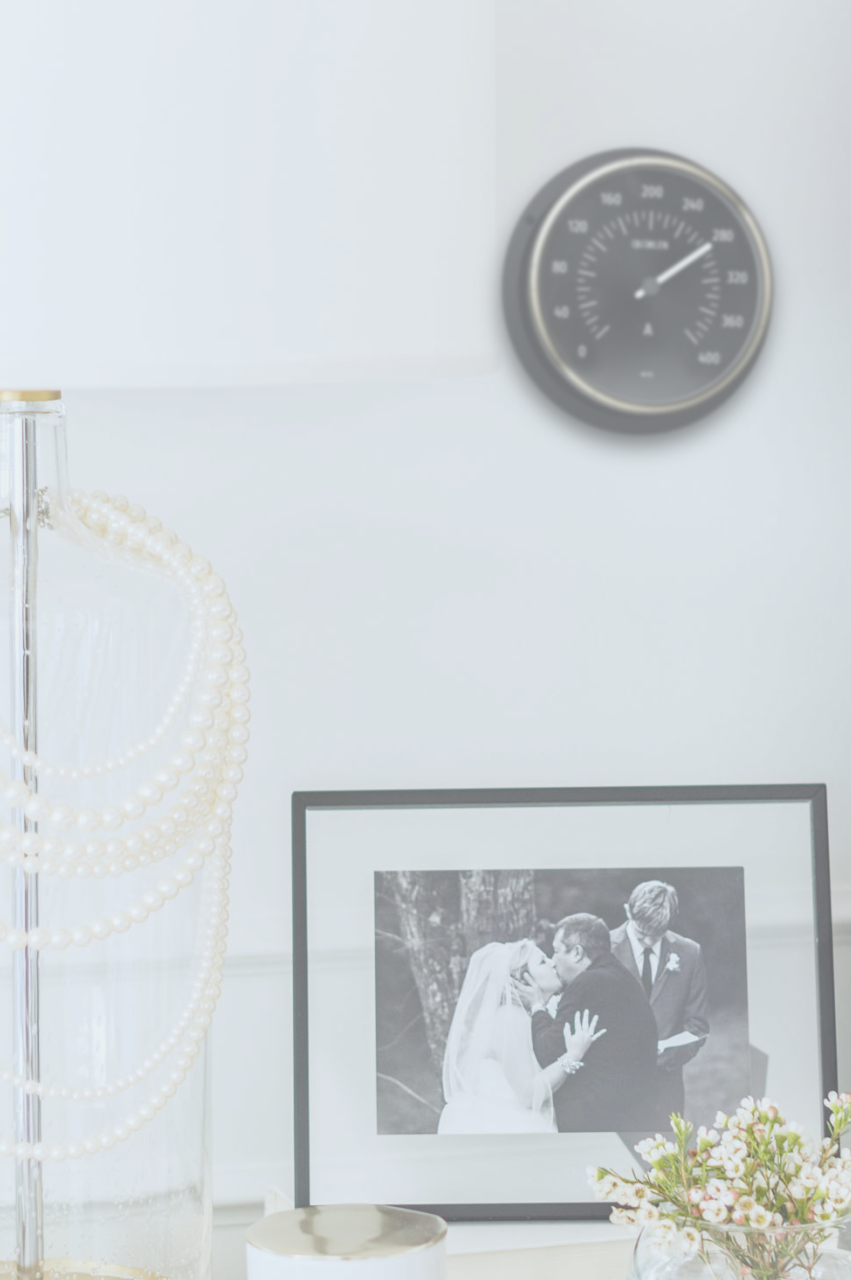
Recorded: 280
